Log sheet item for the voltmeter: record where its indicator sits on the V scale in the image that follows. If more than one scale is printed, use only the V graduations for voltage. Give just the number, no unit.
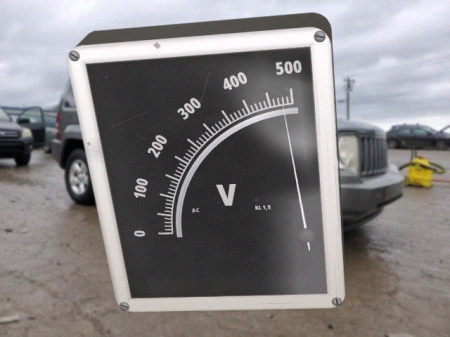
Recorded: 480
